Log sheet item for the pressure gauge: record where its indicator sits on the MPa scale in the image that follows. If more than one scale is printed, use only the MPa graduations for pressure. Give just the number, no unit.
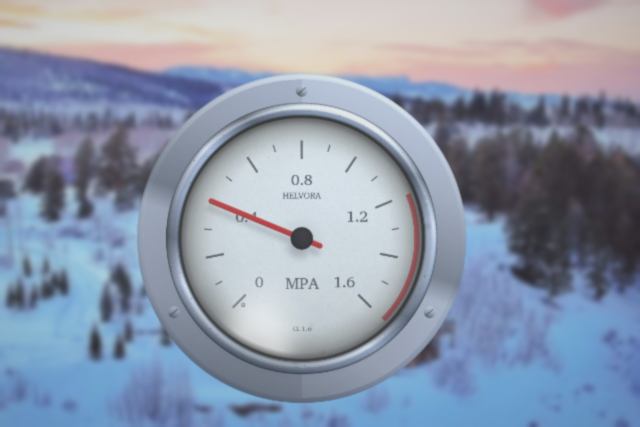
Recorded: 0.4
